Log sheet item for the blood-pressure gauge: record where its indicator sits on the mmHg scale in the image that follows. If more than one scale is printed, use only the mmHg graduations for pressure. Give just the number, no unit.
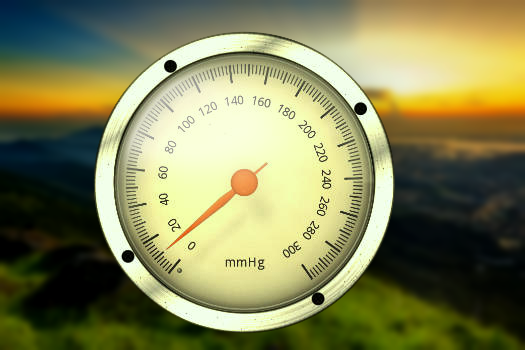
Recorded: 10
